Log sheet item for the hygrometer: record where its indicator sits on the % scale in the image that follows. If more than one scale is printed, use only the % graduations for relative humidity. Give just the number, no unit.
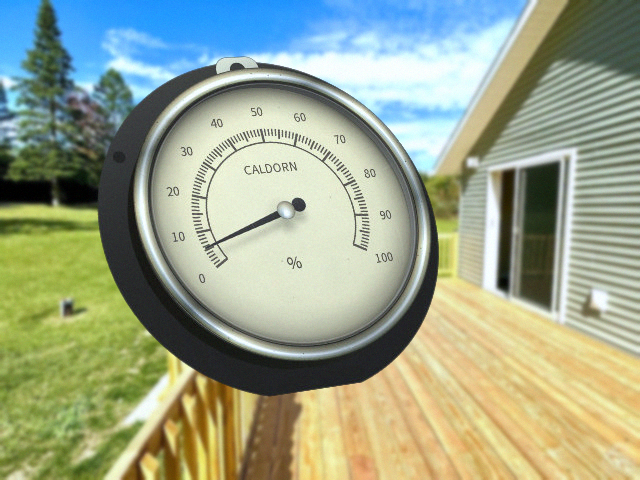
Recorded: 5
